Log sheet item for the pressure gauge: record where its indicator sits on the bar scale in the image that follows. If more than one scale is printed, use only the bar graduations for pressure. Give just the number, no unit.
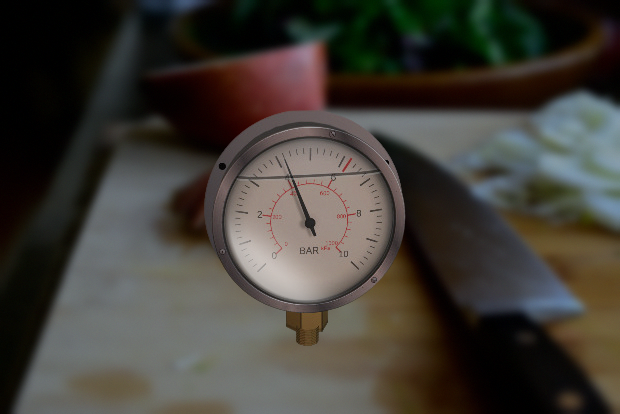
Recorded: 4.2
